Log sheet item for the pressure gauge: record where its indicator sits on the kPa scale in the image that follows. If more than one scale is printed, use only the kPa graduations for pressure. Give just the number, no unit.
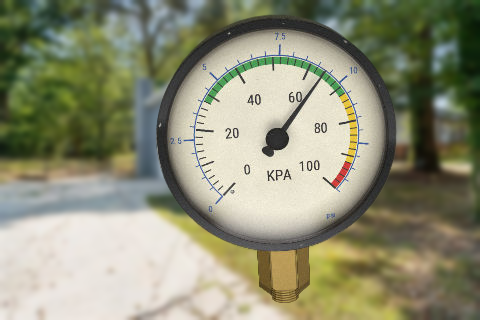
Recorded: 64
